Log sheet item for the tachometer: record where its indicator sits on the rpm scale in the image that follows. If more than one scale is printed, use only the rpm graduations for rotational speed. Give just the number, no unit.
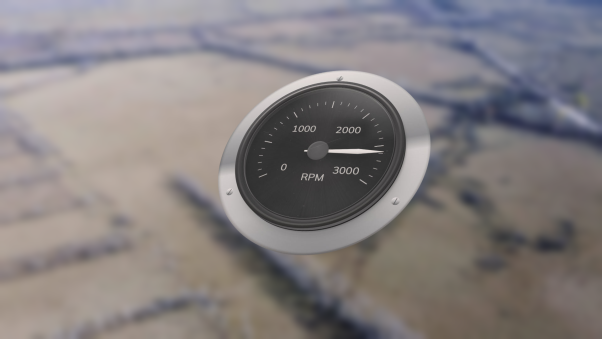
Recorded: 2600
